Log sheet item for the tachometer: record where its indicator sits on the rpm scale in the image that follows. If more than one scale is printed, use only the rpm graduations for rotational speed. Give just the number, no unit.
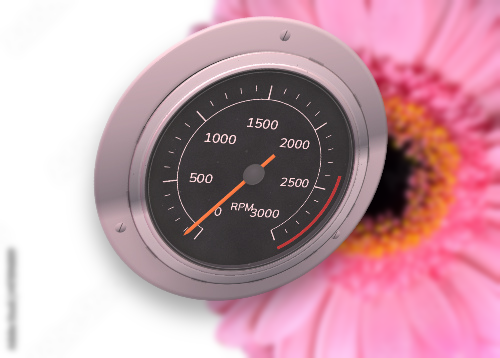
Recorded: 100
